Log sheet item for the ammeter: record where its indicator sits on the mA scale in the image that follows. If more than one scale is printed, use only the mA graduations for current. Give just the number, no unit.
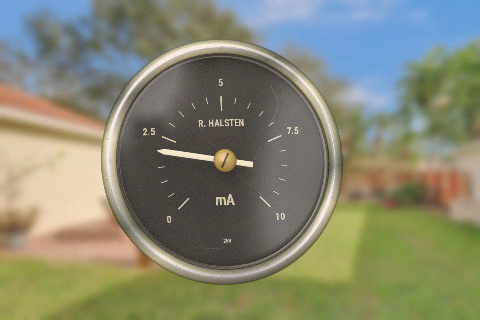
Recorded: 2
